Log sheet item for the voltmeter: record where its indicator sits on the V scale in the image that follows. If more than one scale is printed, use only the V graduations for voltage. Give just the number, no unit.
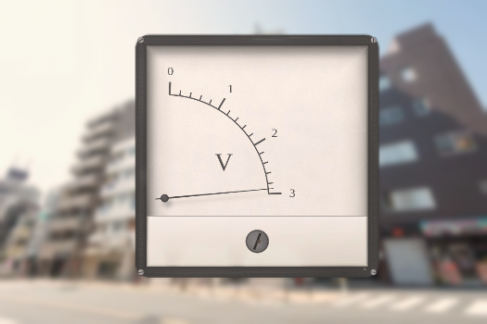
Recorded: 2.9
